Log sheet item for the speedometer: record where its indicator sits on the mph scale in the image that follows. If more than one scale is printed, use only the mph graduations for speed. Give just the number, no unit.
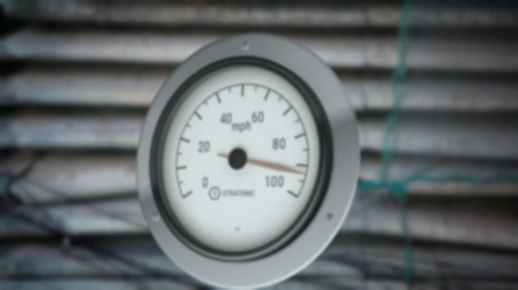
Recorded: 92.5
